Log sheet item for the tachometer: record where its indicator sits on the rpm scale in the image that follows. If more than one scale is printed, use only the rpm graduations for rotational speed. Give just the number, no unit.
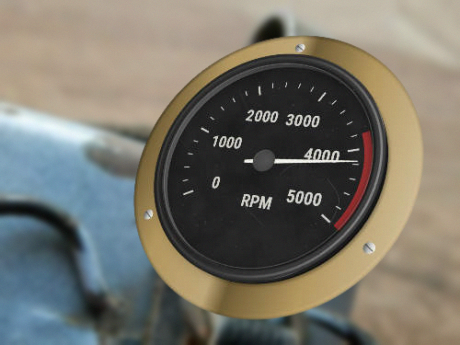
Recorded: 4200
